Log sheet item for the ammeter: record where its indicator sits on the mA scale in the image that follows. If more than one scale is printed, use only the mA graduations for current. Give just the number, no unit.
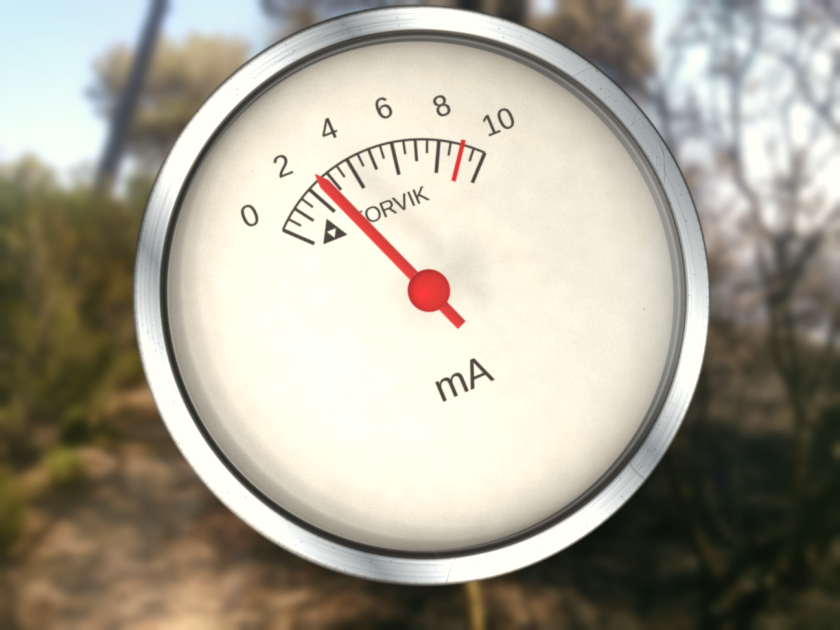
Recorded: 2.5
